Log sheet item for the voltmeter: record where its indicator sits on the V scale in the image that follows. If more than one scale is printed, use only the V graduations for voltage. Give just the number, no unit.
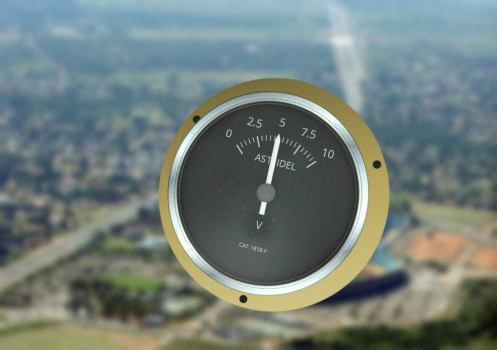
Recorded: 5
